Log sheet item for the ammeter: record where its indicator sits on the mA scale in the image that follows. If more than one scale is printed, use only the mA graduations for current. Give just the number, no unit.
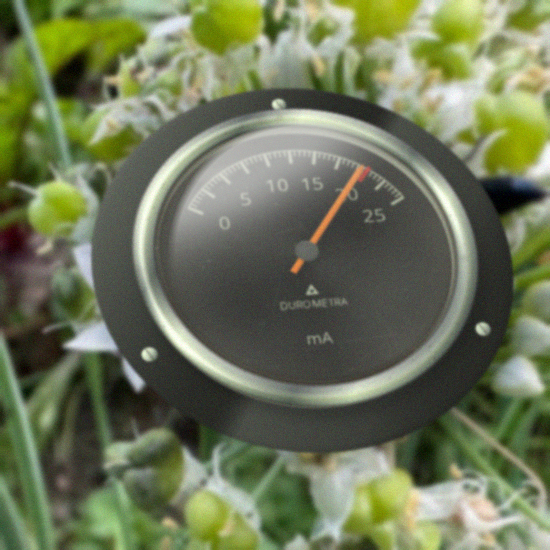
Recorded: 20
